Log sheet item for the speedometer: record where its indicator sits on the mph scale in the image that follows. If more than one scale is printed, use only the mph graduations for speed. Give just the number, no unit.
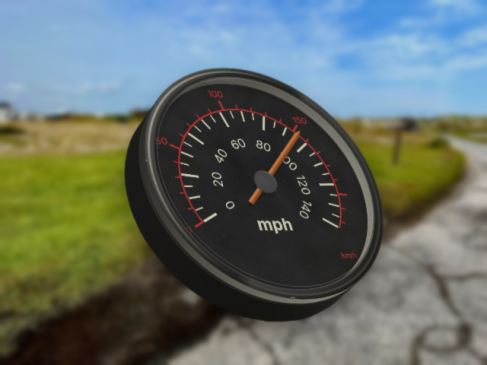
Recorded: 95
